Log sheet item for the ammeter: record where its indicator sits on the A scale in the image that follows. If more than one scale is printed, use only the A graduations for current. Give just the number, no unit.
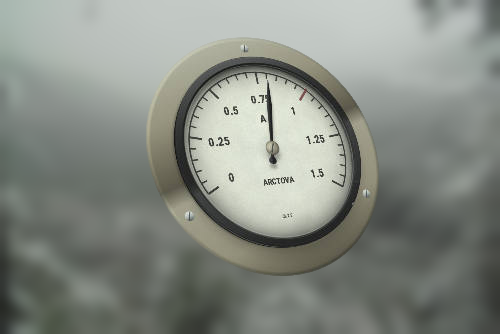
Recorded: 0.8
